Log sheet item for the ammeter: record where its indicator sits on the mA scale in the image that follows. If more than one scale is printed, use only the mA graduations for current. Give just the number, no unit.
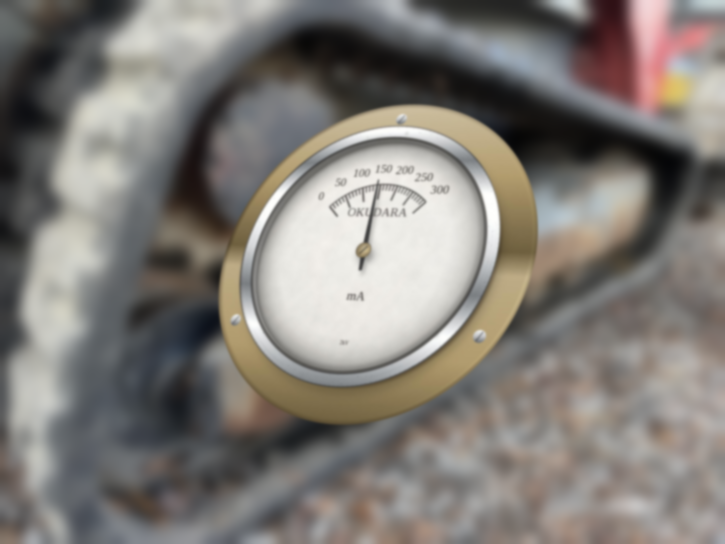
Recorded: 150
